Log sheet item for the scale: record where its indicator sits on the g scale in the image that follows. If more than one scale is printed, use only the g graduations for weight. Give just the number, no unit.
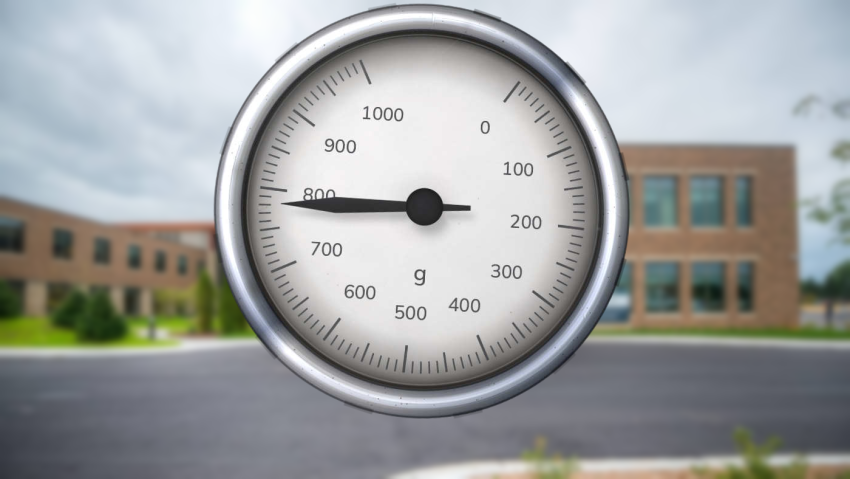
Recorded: 780
